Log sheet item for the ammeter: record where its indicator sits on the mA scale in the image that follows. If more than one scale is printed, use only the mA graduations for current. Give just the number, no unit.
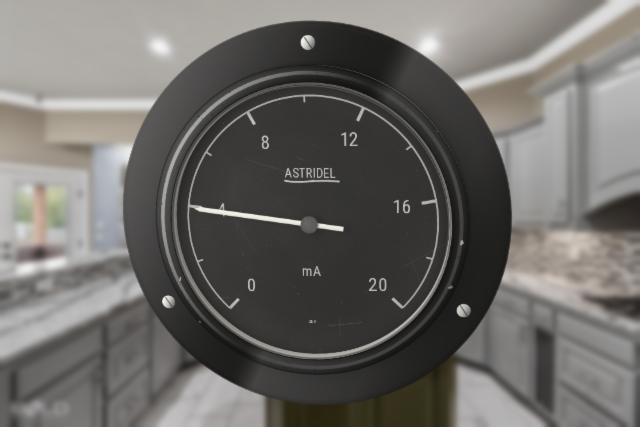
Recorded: 4
